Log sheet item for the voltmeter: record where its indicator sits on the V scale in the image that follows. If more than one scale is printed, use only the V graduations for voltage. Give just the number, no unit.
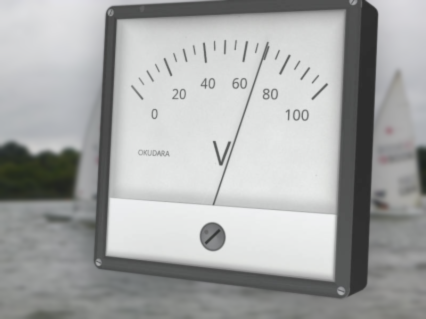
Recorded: 70
